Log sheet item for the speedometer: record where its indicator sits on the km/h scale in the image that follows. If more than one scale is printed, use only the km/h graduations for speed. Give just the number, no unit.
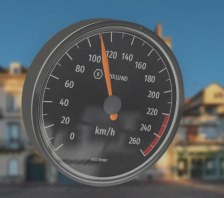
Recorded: 110
